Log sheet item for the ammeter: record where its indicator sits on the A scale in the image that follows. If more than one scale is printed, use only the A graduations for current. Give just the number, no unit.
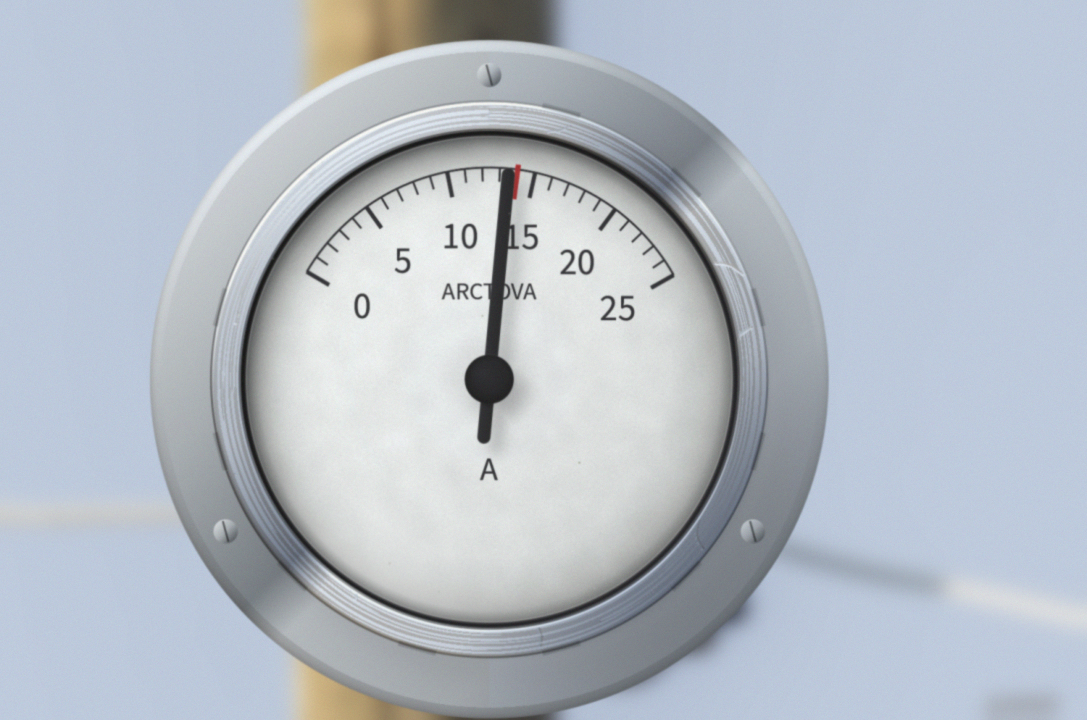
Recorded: 13.5
